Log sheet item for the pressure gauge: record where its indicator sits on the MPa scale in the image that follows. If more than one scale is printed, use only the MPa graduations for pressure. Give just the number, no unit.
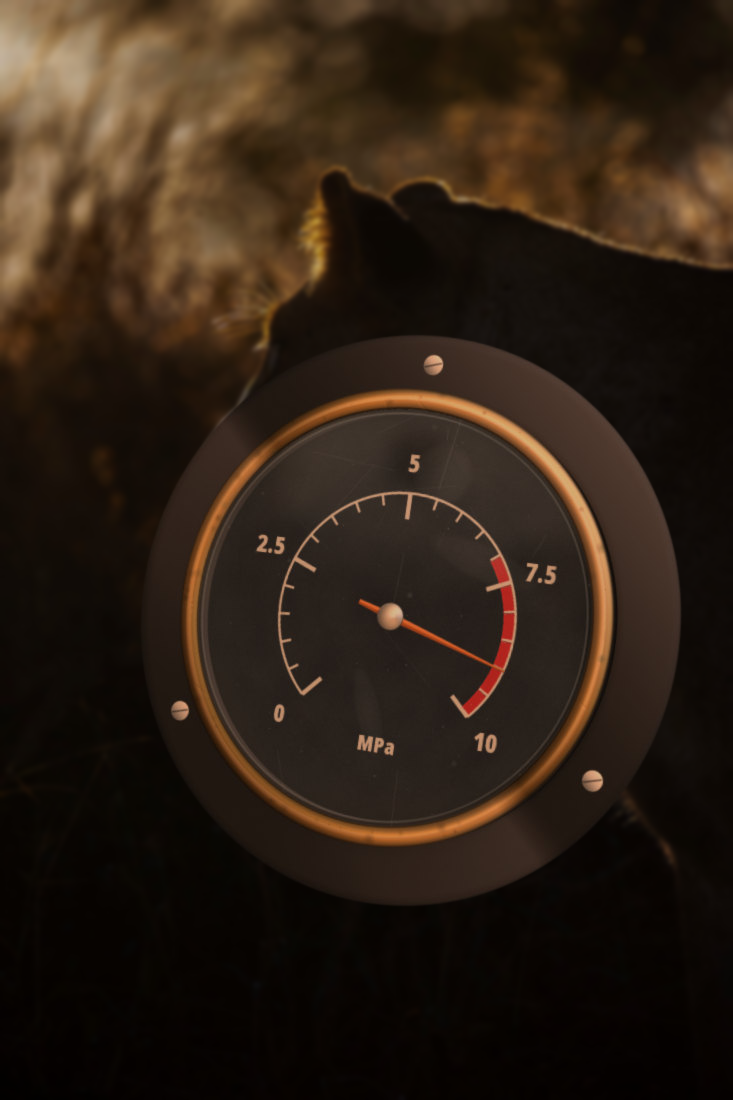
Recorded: 9
